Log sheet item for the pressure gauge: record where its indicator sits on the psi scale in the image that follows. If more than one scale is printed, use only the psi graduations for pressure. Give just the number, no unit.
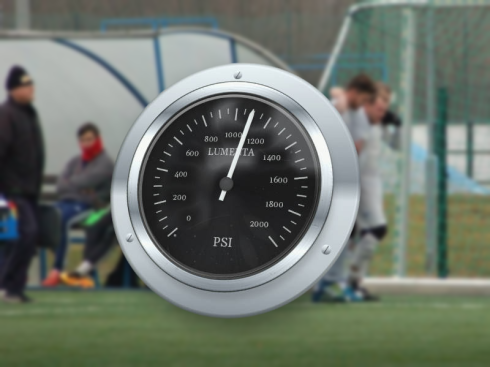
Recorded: 1100
